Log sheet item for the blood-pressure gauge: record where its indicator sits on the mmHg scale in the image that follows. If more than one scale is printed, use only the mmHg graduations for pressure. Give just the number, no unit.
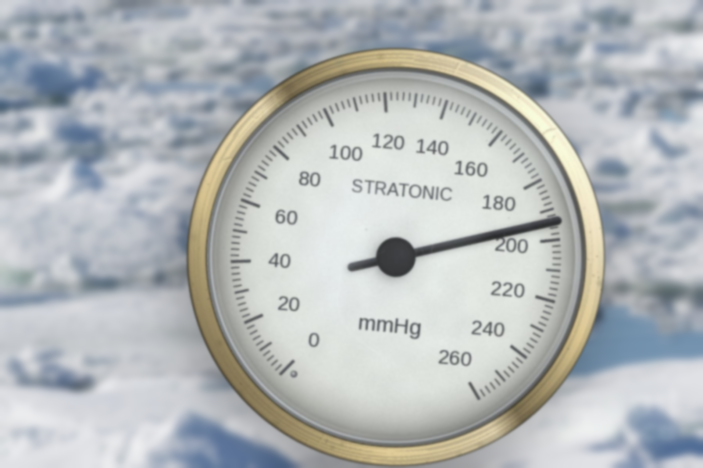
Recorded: 194
